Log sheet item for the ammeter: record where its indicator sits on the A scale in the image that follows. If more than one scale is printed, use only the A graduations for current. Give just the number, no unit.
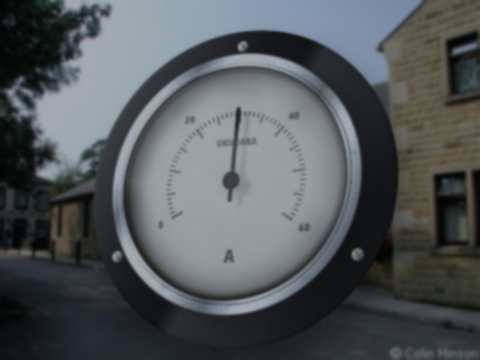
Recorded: 30
